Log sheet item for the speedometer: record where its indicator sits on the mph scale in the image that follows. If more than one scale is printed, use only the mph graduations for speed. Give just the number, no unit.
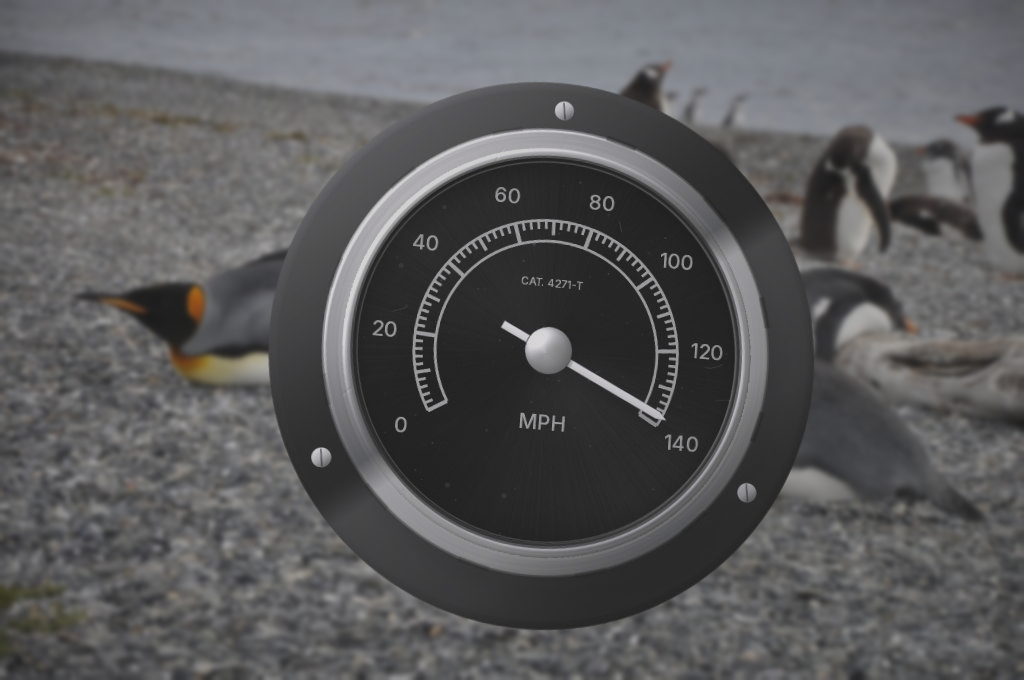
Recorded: 138
